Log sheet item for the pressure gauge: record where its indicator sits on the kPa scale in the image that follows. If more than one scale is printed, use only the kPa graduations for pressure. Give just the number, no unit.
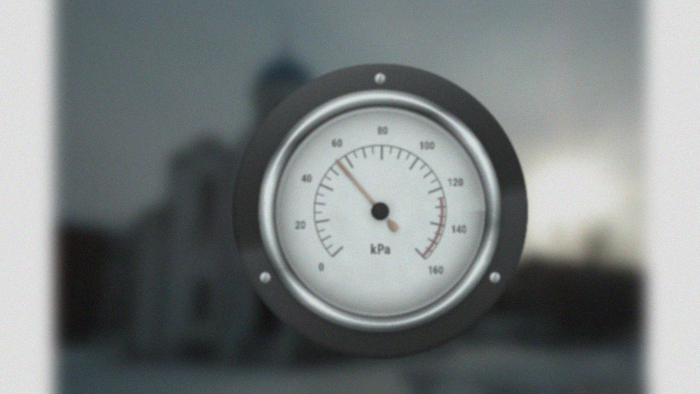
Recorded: 55
